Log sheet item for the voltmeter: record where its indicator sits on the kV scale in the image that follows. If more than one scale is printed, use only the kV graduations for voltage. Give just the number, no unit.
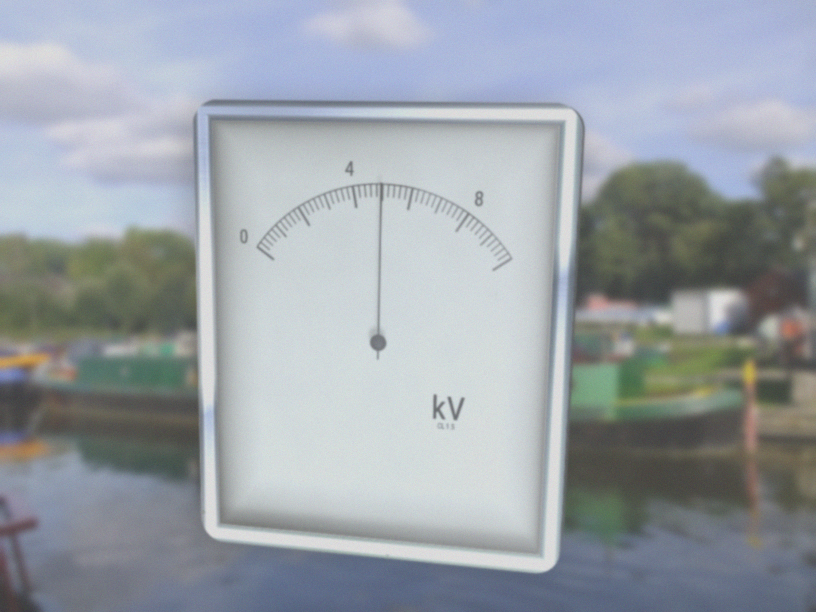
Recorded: 5
